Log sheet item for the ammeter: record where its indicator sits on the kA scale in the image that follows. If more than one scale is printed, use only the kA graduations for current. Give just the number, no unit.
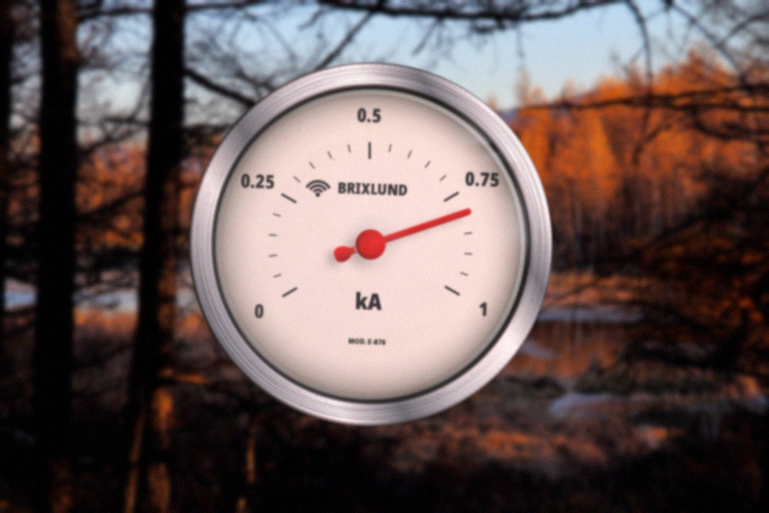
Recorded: 0.8
